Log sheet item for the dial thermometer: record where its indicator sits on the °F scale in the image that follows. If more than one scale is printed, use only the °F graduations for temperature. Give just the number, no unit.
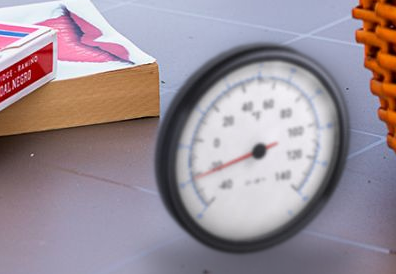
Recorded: -20
